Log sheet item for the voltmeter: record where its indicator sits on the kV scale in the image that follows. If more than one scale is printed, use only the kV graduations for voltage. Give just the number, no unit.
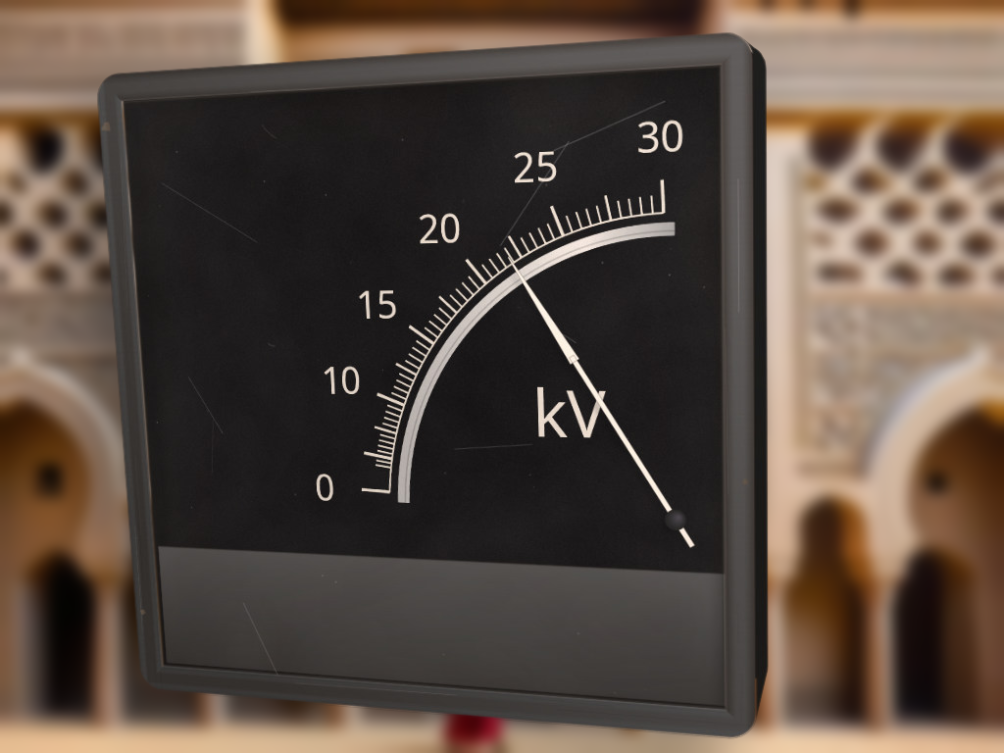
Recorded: 22
